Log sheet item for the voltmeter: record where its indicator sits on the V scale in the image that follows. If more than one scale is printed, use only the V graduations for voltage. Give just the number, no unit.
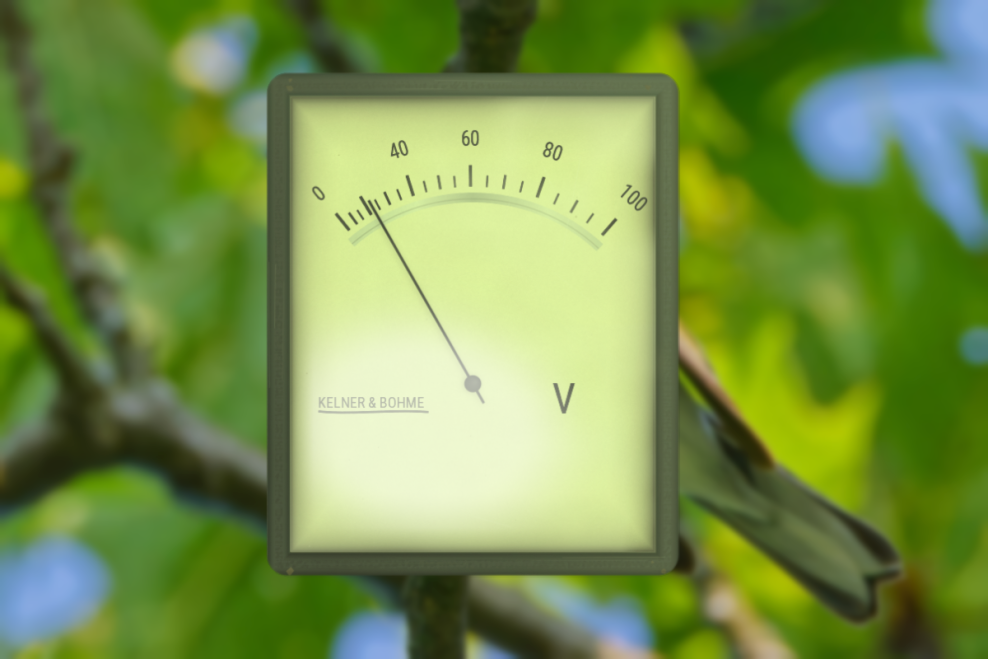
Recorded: 22.5
